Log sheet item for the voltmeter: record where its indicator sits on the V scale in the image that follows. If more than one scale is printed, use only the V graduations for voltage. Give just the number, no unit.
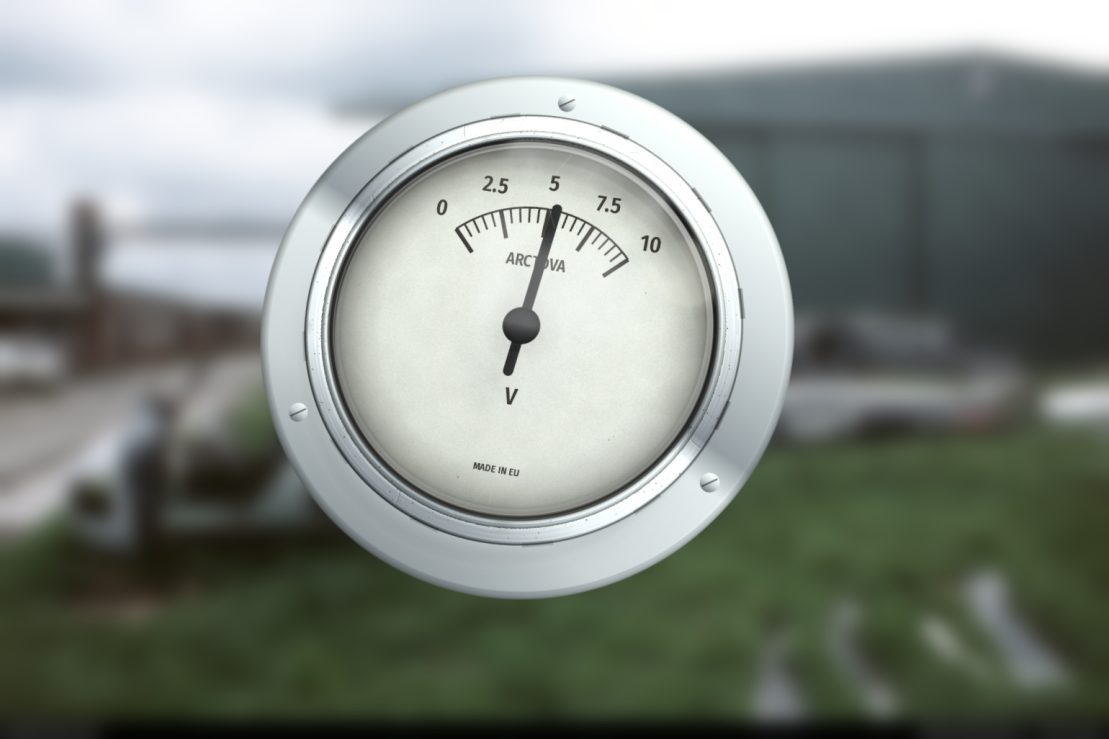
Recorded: 5.5
